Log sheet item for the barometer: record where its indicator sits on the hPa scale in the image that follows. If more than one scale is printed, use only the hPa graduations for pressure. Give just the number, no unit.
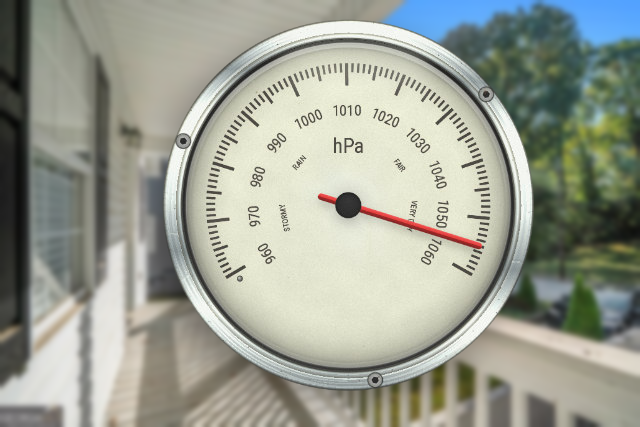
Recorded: 1055
